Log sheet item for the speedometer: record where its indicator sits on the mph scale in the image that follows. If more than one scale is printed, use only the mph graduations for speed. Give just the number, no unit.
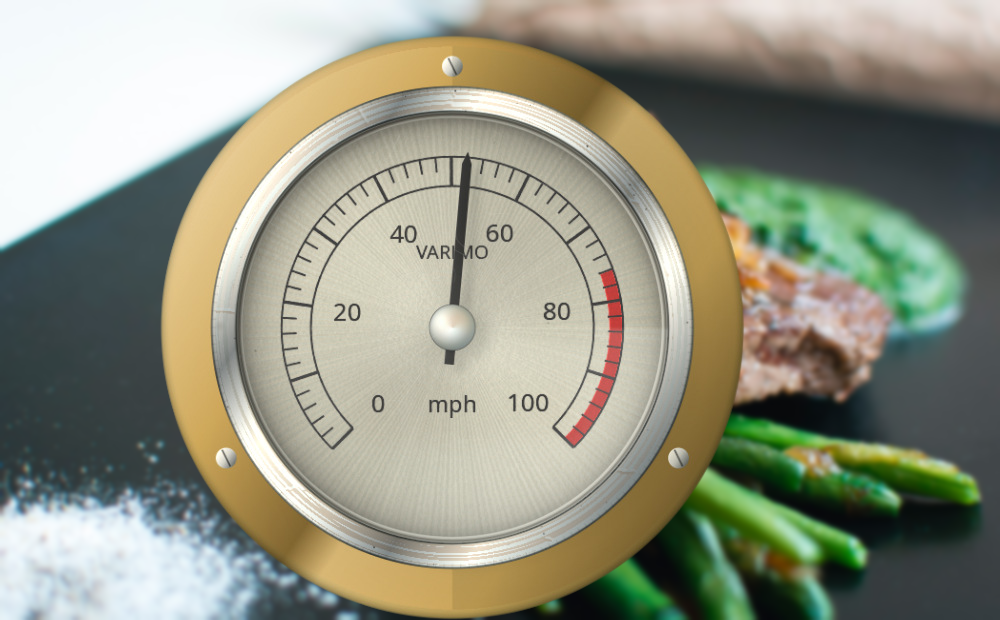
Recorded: 52
